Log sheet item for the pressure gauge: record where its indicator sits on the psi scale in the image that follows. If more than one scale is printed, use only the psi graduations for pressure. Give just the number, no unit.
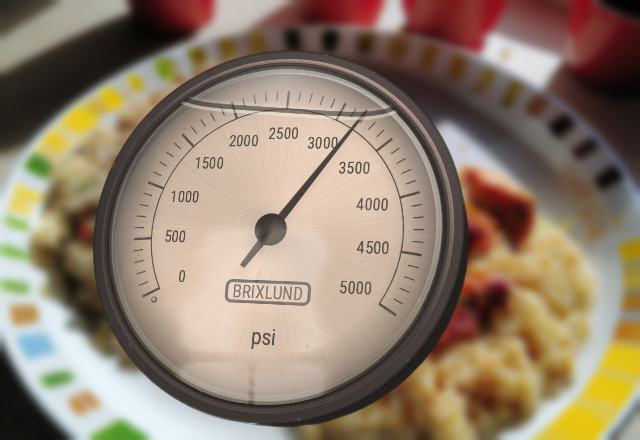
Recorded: 3200
